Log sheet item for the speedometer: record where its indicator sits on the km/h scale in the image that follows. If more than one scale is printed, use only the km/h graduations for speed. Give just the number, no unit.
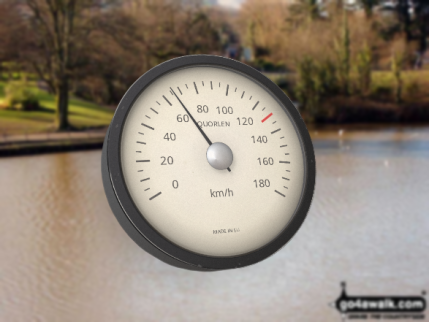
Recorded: 65
